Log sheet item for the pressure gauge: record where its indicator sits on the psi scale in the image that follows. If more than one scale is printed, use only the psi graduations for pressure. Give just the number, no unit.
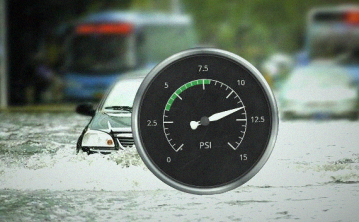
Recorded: 11.5
